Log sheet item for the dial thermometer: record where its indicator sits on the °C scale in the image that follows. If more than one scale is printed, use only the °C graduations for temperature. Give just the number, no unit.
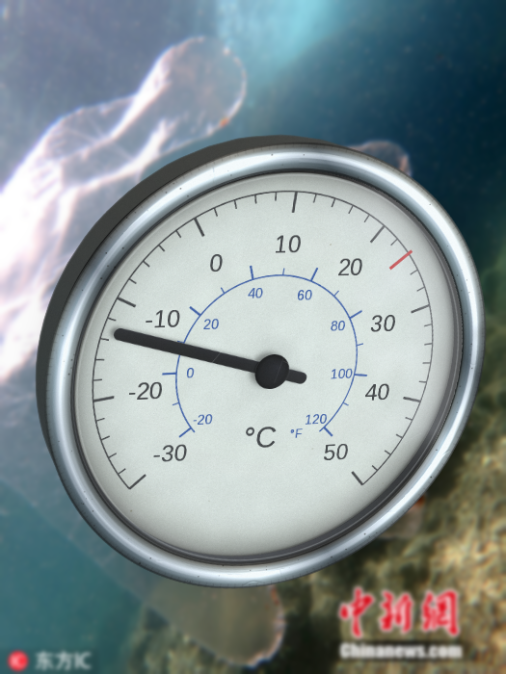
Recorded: -13
